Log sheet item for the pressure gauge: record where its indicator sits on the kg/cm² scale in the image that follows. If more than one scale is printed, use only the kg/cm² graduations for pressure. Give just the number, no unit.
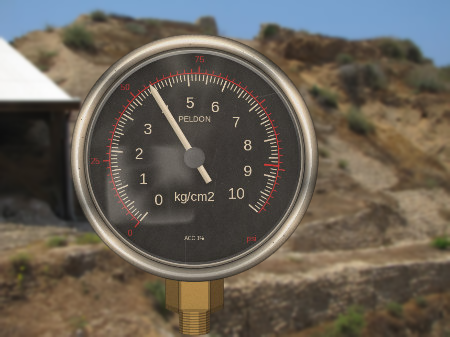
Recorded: 4
